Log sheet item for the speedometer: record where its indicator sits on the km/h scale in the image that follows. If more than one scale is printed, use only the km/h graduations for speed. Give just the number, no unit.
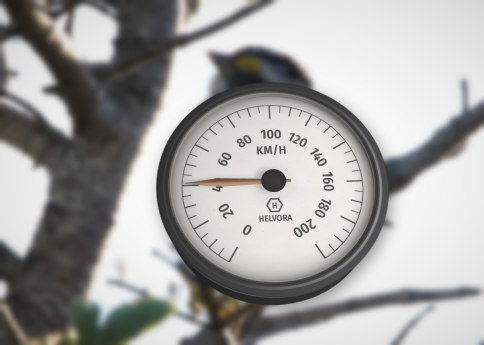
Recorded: 40
